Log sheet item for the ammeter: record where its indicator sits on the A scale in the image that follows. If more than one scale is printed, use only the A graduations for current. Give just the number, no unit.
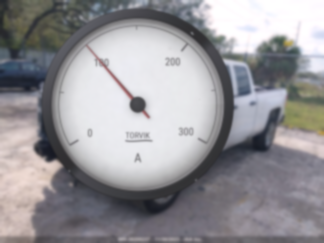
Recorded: 100
